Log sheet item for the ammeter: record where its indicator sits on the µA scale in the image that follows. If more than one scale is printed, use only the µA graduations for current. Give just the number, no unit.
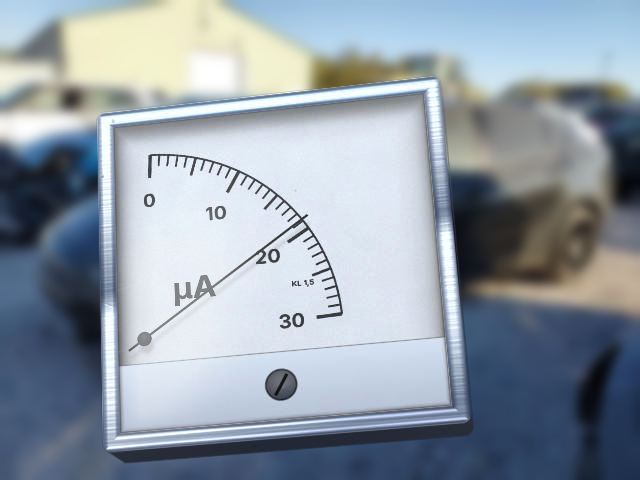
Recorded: 19
